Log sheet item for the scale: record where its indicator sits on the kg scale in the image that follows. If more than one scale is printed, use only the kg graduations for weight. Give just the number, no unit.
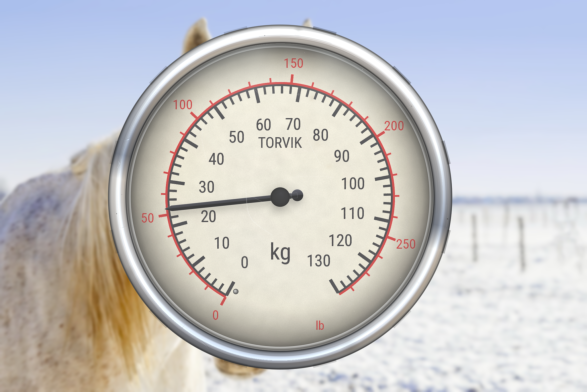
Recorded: 24
